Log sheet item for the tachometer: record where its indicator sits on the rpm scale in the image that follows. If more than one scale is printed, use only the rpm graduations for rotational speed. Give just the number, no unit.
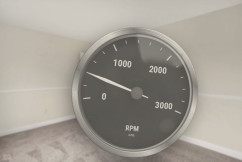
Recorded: 400
